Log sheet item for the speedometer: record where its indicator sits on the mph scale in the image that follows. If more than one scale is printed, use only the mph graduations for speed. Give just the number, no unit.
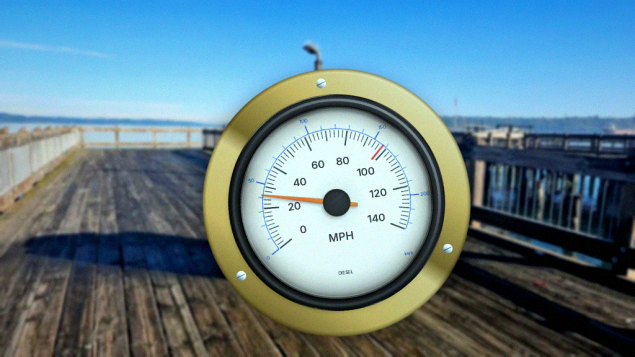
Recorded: 26
